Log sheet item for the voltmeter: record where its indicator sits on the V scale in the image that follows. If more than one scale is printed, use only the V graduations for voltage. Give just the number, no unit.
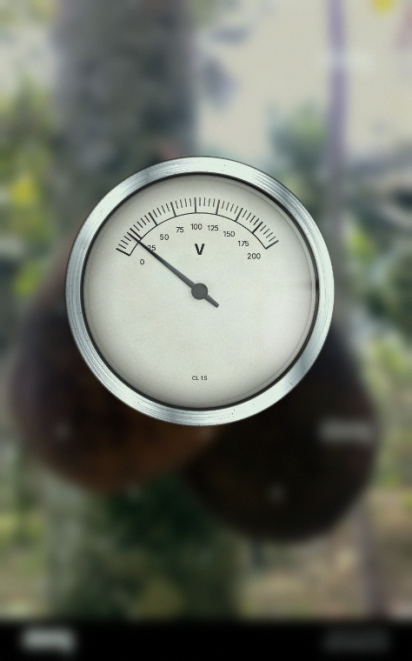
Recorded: 20
